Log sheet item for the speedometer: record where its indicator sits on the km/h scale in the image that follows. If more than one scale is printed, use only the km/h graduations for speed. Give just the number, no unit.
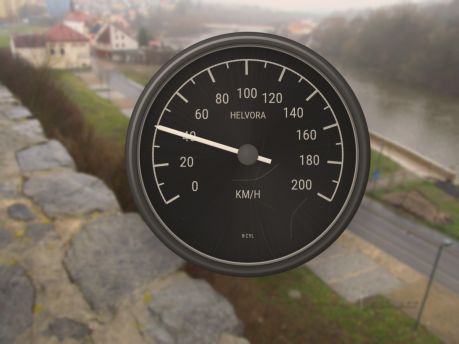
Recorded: 40
